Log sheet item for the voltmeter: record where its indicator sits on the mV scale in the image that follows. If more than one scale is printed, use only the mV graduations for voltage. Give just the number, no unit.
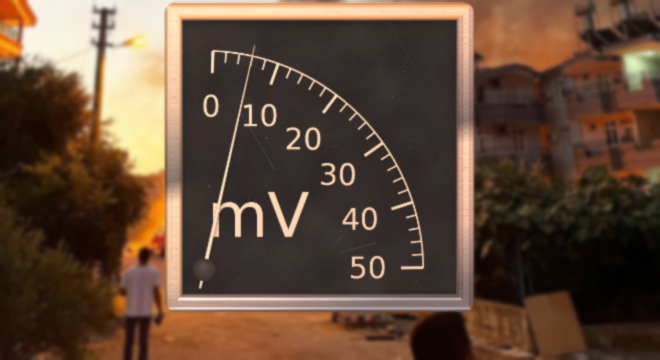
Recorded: 6
